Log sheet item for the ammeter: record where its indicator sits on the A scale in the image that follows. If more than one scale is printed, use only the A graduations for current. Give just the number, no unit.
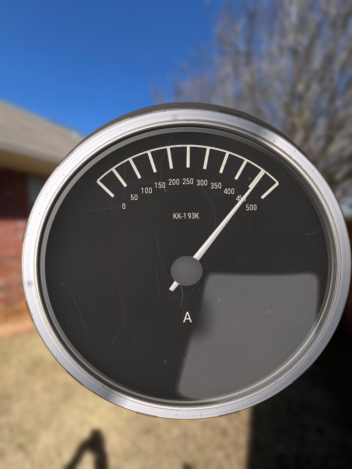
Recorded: 450
